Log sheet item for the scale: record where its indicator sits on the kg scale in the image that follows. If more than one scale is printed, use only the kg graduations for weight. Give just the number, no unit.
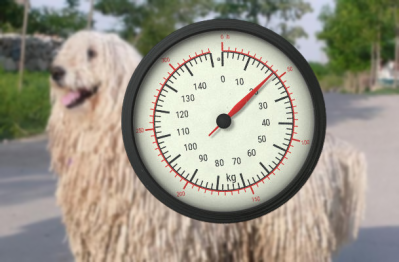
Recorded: 20
